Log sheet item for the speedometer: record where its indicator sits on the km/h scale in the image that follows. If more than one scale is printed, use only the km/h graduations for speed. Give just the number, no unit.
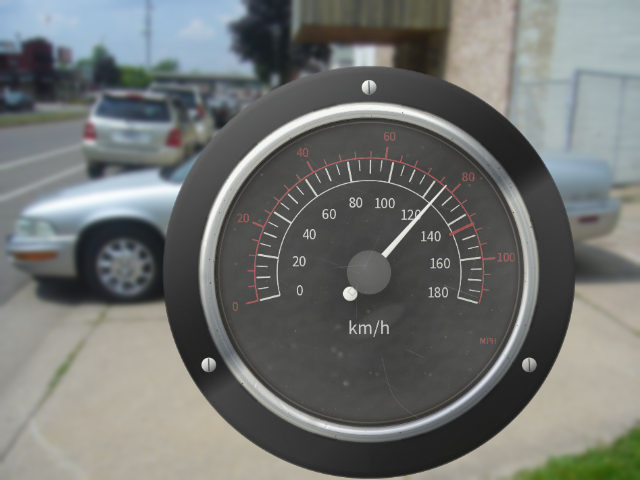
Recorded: 125
